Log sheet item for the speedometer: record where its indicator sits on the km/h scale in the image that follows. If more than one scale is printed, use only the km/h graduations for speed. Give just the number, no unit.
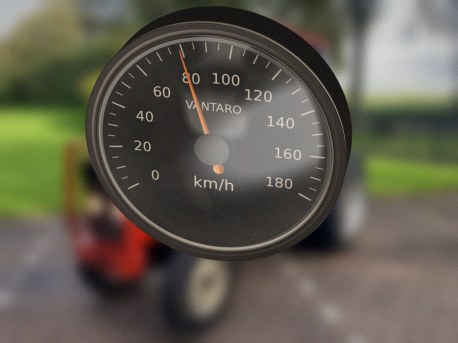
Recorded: 80
